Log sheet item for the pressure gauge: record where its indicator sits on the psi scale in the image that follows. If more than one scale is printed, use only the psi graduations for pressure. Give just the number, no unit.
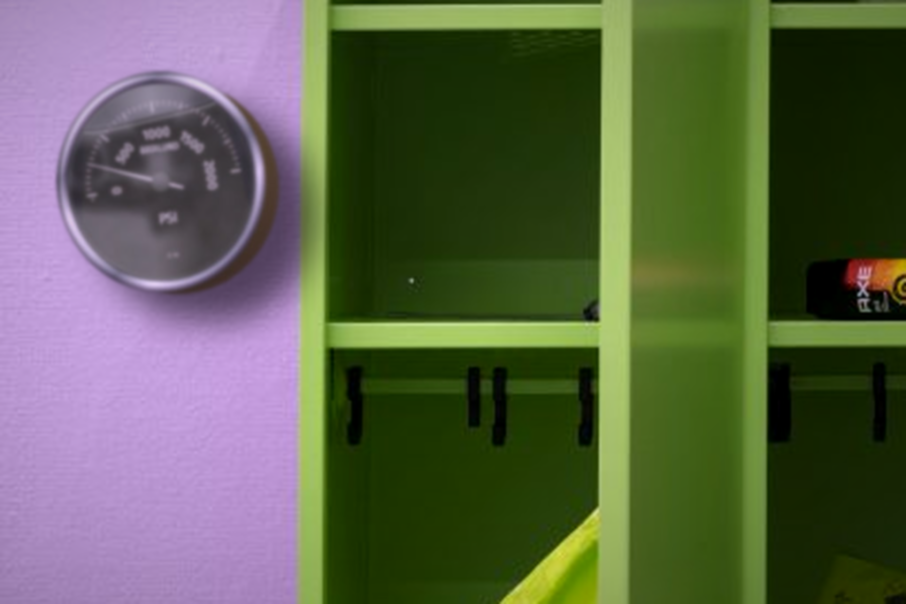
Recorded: 250
